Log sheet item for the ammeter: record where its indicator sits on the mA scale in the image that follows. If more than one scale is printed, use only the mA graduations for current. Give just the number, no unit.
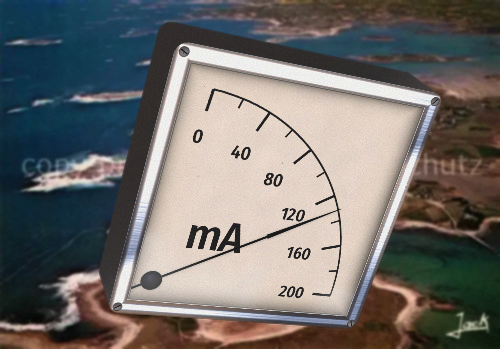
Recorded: 130
